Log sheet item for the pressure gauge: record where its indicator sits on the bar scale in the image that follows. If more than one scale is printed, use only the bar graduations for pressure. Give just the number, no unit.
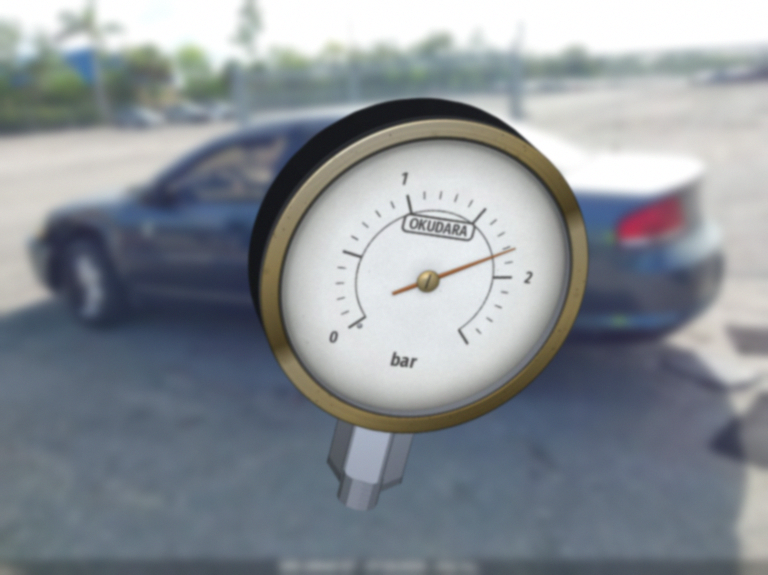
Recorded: 1.8
